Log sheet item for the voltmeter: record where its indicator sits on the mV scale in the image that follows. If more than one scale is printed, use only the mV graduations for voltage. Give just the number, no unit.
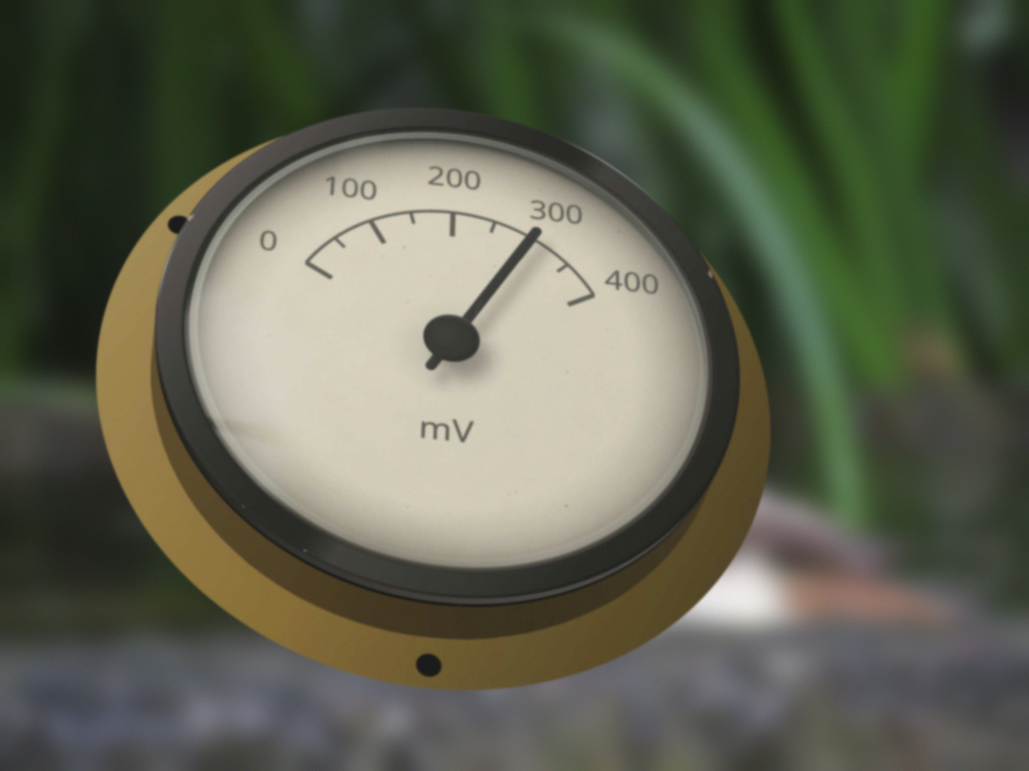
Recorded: 300
